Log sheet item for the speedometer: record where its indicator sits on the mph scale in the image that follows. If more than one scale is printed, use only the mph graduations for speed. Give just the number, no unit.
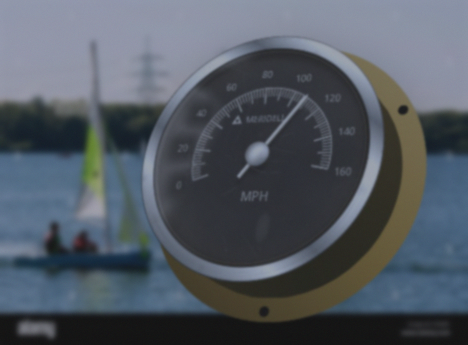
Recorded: 110
